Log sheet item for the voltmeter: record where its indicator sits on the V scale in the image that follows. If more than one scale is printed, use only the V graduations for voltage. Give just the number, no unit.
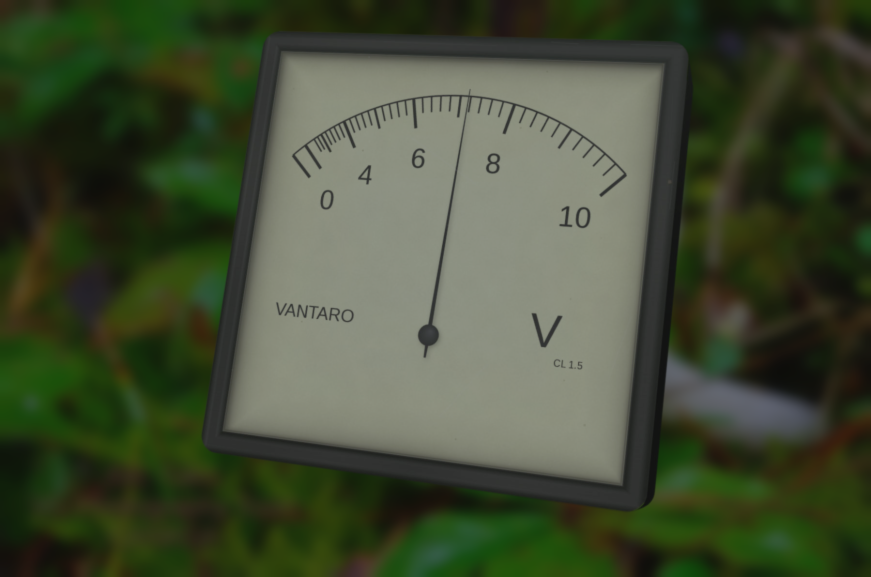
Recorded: 7.2
